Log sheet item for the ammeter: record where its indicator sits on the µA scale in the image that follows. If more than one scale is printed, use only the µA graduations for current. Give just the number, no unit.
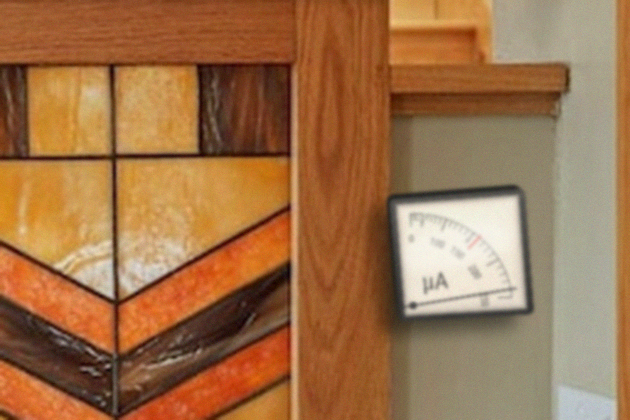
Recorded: 240
